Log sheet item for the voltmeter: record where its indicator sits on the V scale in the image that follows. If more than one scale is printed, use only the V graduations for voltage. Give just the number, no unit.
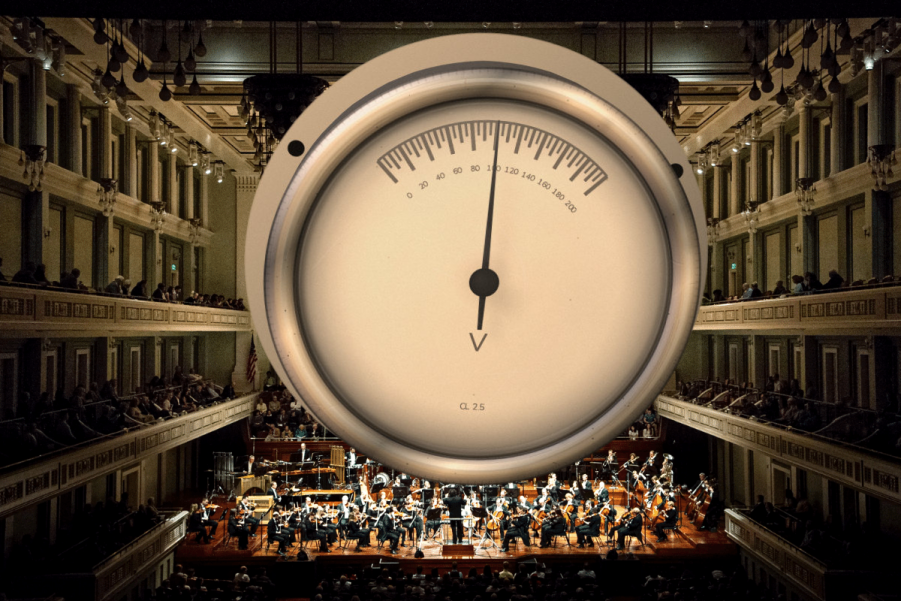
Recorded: 100
